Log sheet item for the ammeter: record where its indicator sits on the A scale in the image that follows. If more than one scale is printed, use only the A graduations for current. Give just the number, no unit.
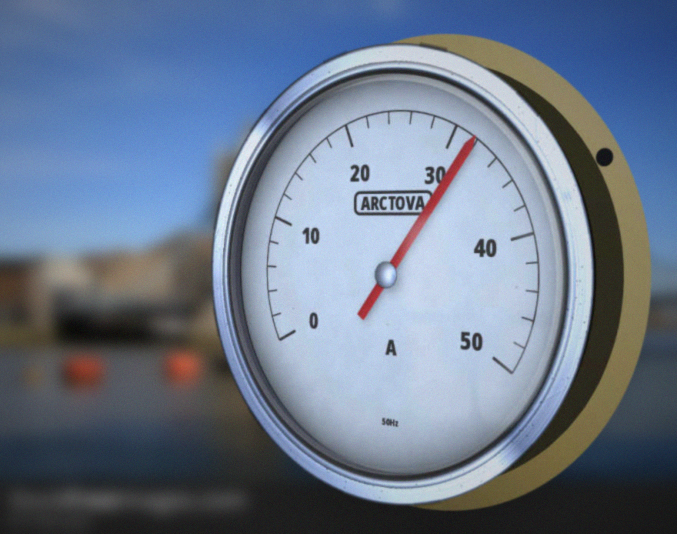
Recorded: 32
